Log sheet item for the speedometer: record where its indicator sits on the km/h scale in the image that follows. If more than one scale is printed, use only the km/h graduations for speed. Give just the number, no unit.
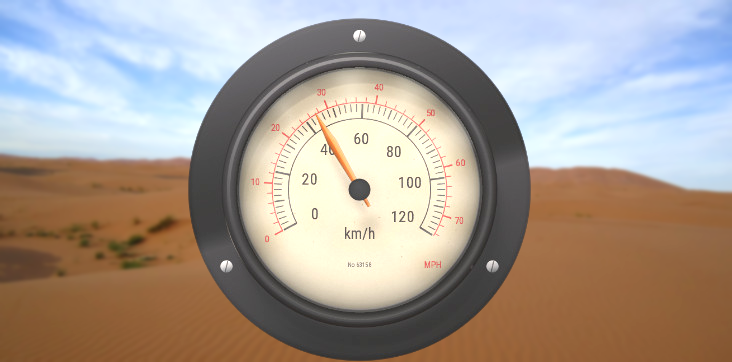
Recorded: 44
